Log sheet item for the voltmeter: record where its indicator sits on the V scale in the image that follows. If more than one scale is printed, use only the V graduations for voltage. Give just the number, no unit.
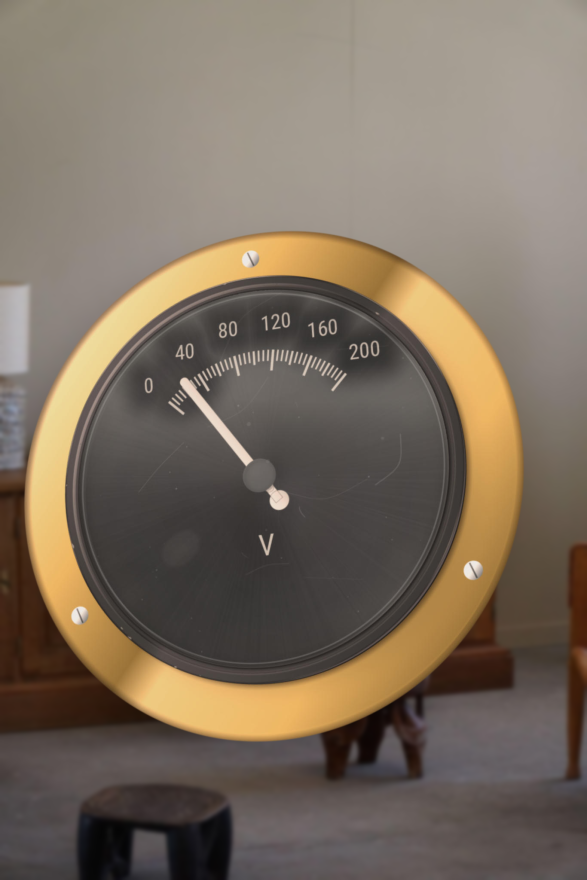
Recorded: 25
